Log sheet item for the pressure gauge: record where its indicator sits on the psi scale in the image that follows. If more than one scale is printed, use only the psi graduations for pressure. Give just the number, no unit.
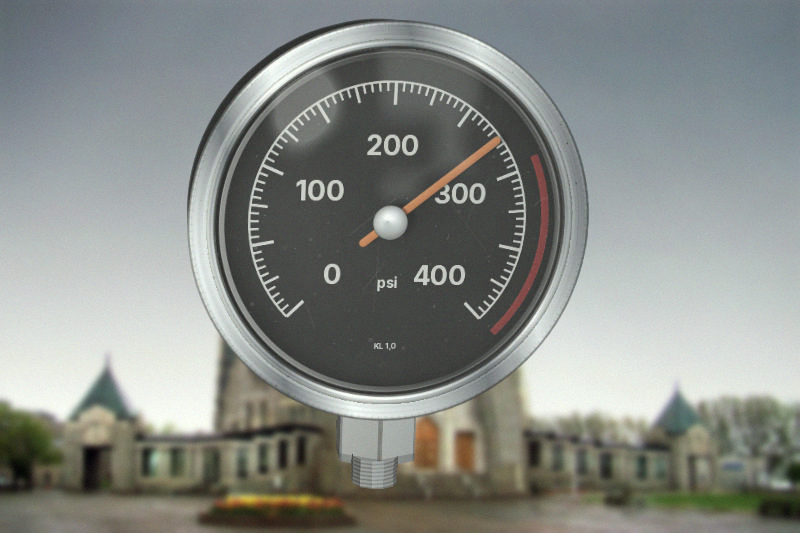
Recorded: 275
